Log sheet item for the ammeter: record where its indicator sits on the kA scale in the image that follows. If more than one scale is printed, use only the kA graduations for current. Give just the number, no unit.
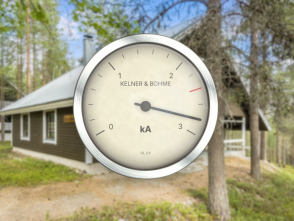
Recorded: 2.8
